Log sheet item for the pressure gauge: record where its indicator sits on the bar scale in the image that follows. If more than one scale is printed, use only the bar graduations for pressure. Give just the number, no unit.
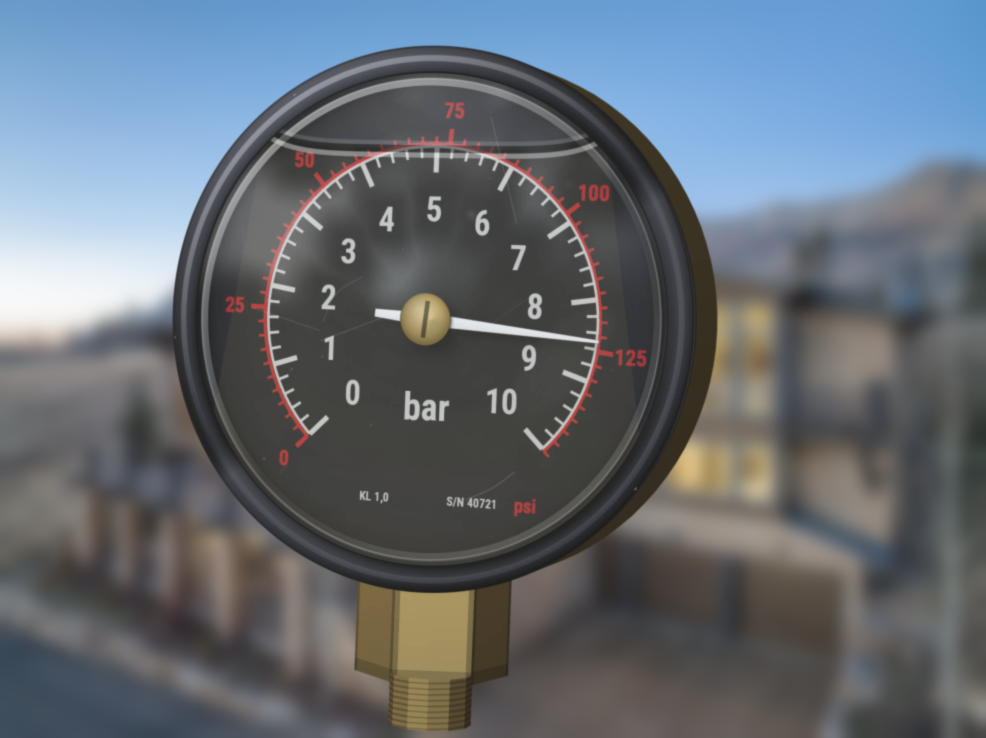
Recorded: 8.5
